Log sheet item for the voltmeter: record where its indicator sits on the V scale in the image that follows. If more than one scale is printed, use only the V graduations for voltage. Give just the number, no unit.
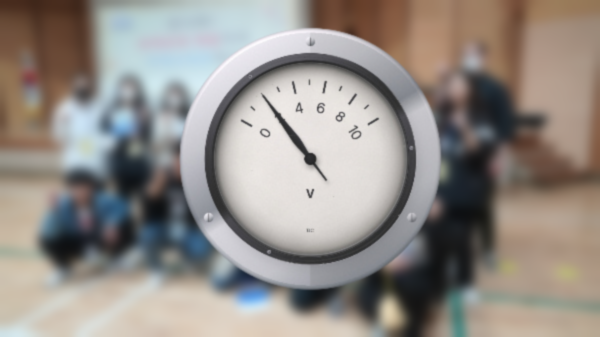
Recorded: 2
